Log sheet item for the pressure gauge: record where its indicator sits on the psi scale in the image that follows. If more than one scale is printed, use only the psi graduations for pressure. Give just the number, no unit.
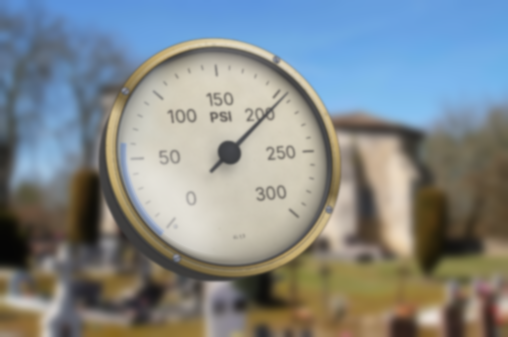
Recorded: 205
